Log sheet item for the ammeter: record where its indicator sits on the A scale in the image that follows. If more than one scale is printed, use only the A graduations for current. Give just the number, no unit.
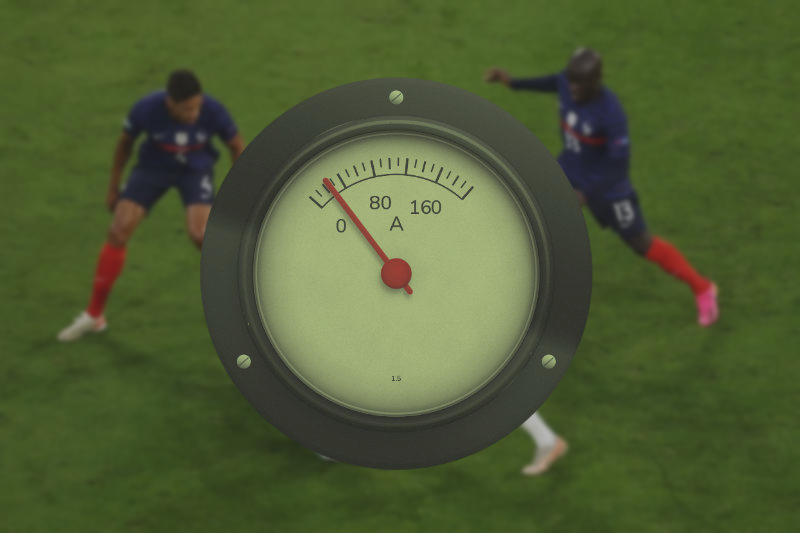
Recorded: 25
